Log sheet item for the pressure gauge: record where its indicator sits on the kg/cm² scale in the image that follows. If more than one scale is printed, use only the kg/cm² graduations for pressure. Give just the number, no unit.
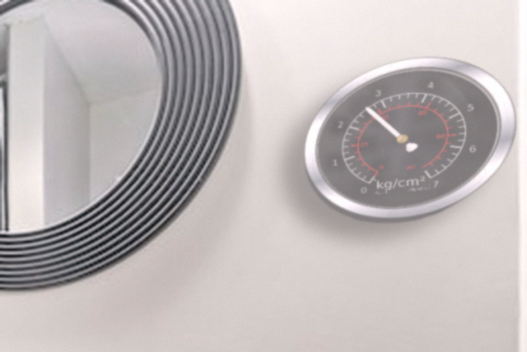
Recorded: 2.6
